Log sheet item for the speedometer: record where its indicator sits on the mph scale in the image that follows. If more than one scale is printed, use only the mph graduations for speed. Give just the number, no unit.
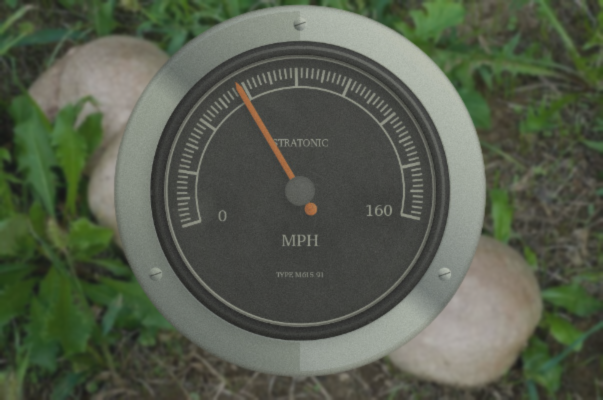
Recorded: 58
